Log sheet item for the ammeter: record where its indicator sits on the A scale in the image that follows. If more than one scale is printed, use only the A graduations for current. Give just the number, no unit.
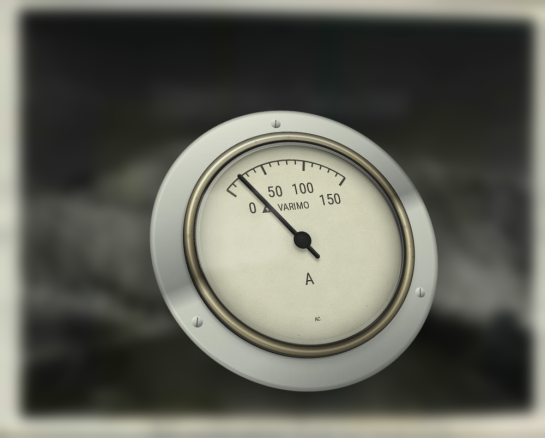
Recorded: 20
